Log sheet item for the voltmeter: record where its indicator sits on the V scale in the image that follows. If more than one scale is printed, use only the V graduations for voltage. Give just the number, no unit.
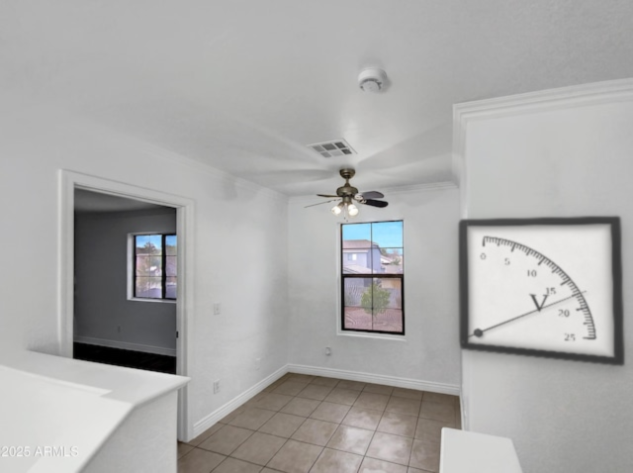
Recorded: 17.5
